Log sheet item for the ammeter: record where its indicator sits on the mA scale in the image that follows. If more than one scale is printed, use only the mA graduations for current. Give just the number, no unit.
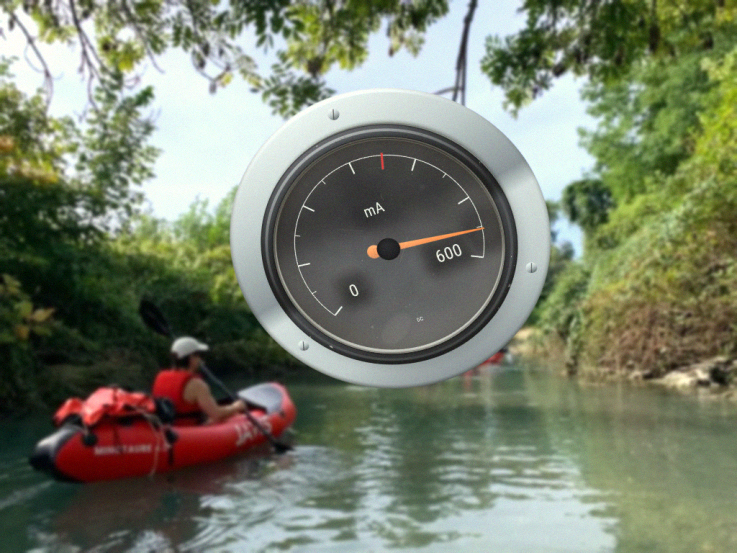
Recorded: 550
